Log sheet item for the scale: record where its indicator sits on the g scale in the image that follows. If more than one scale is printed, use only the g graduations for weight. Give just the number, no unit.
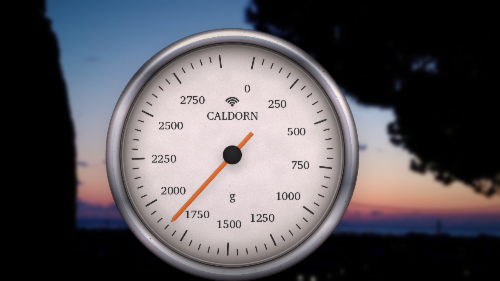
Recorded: 1850
